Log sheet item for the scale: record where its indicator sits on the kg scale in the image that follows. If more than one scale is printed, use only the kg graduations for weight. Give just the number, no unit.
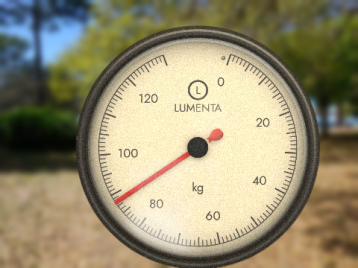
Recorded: 88
